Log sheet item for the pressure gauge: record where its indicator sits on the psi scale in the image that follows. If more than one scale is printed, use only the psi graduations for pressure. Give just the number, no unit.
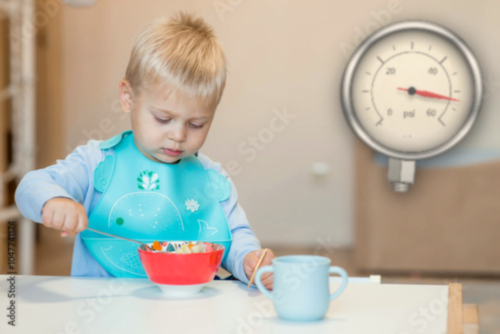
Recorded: 52.5
